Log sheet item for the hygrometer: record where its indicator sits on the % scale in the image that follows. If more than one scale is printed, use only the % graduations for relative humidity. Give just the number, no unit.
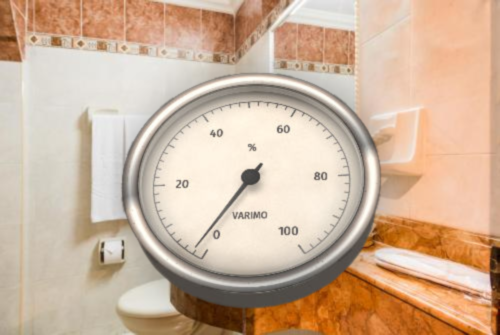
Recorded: 2
